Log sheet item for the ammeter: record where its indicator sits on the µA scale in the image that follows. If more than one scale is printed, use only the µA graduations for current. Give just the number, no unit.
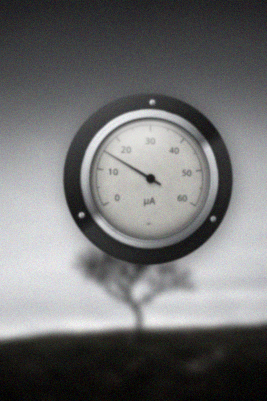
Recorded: 15
